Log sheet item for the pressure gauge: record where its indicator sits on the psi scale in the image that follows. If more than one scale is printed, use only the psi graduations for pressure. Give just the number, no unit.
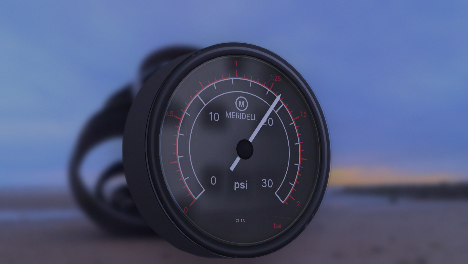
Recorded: 19
